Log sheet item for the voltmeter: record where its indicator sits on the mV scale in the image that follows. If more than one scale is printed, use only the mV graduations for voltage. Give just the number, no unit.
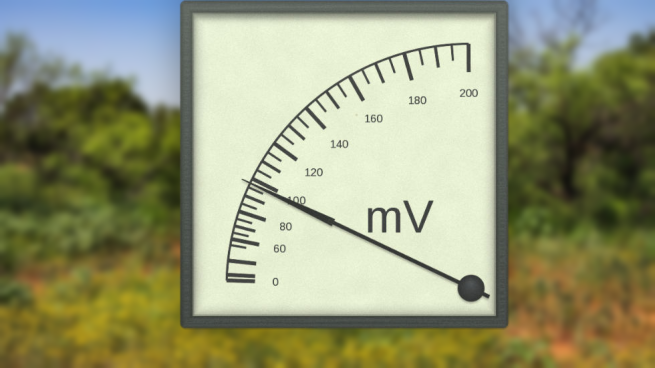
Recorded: 97.5
